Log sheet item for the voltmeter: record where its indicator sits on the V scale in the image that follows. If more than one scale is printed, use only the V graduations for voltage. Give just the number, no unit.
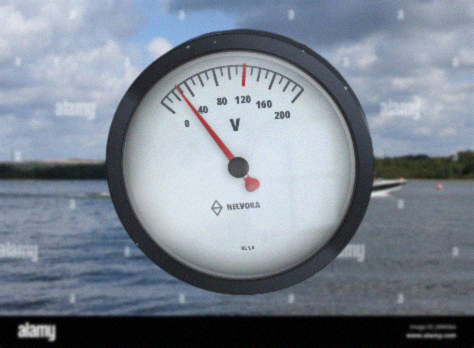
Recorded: 30
